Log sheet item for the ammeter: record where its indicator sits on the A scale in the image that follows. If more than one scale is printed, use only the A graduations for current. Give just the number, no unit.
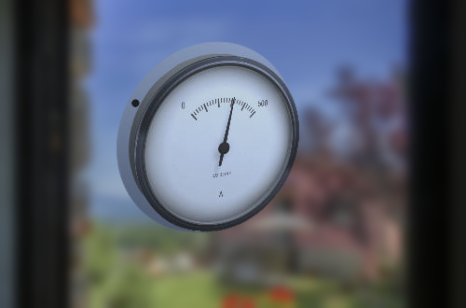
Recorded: 300
